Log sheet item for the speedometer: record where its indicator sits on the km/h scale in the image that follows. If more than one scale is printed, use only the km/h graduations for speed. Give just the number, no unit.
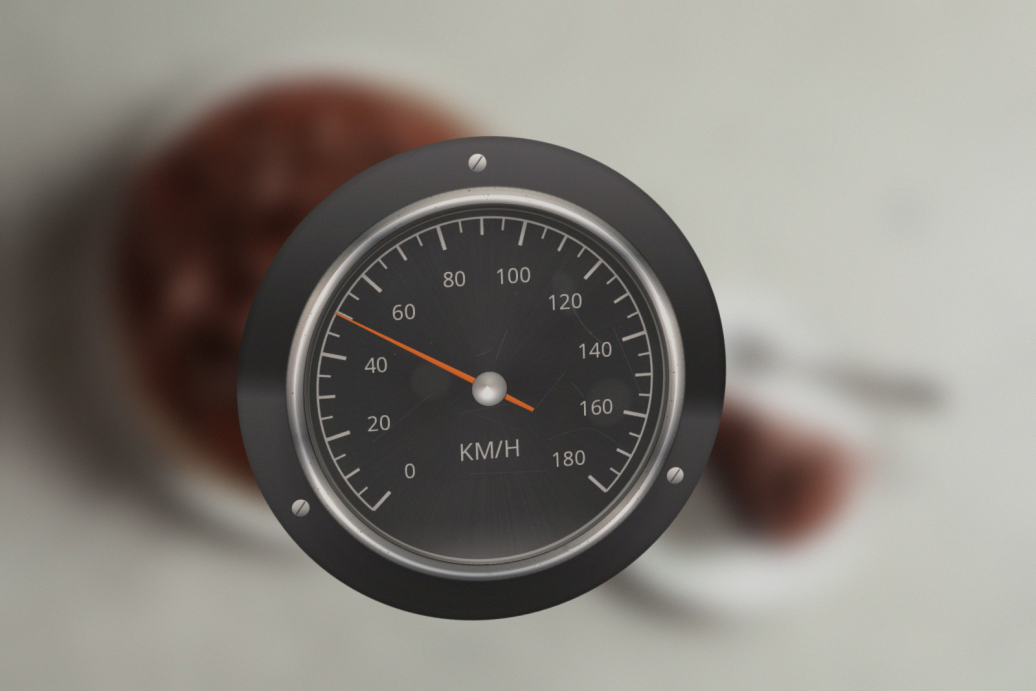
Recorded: 50
